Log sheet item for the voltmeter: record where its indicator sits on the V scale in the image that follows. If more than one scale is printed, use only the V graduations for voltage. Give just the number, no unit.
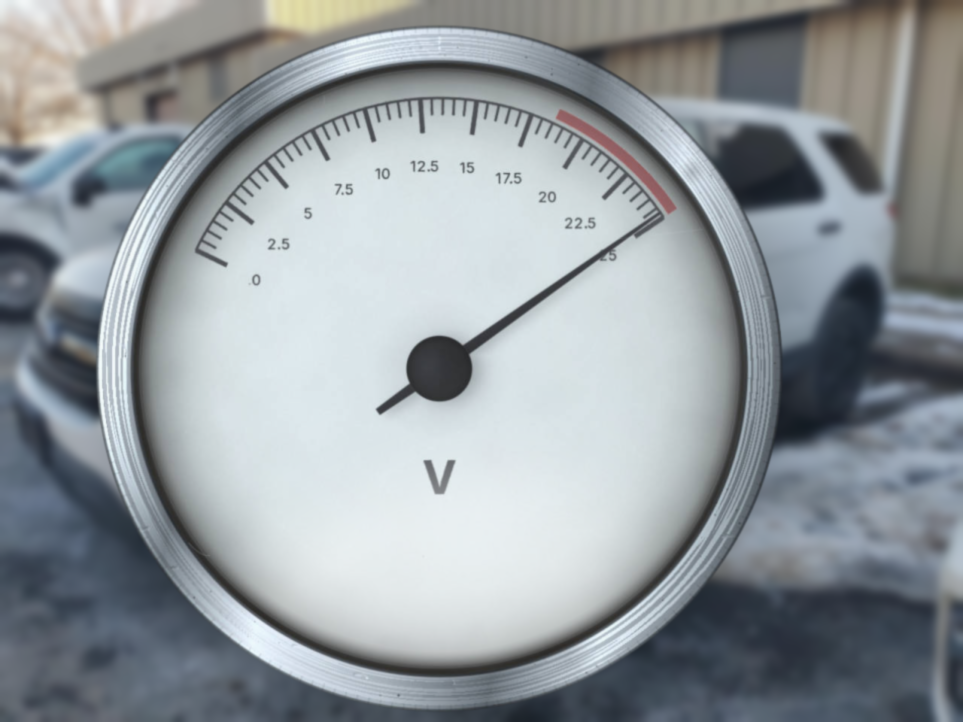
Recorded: 24.75
